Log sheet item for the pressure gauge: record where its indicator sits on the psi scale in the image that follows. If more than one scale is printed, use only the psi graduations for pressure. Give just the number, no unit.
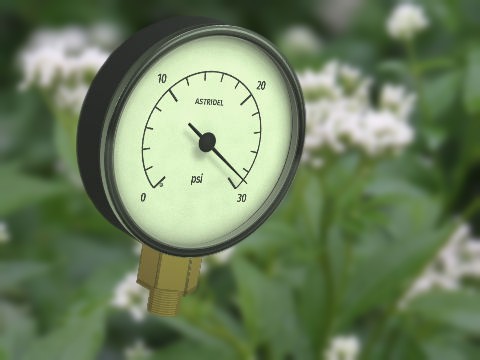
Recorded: 29
